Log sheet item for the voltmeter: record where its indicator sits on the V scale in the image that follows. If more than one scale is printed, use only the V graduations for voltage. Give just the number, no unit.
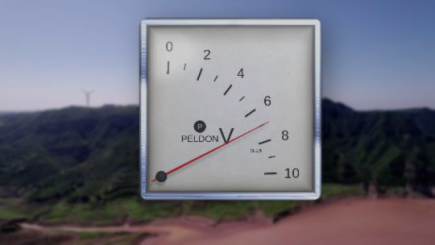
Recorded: 7
